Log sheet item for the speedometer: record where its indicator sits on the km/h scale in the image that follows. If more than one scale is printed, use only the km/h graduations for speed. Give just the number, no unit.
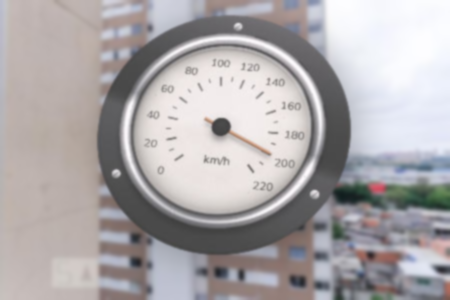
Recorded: 200
